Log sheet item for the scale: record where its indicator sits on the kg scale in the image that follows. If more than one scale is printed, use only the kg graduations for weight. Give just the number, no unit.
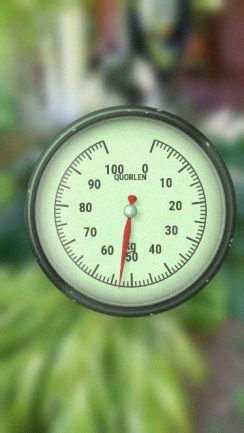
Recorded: 53
